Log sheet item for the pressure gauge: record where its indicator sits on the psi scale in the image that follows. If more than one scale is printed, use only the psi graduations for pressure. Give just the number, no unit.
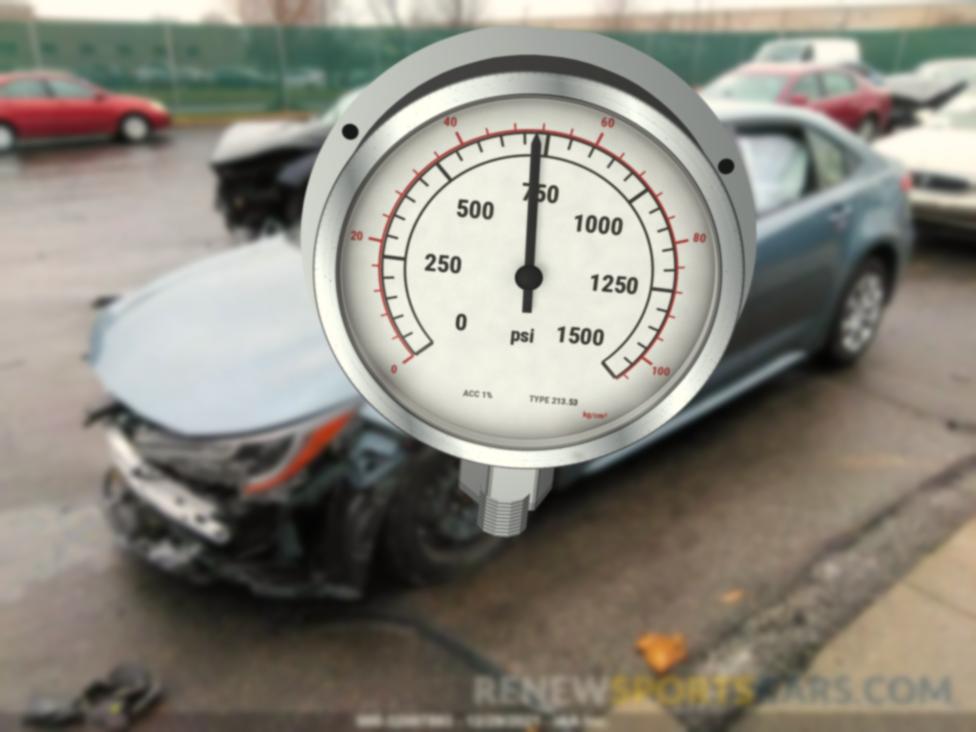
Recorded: 725
